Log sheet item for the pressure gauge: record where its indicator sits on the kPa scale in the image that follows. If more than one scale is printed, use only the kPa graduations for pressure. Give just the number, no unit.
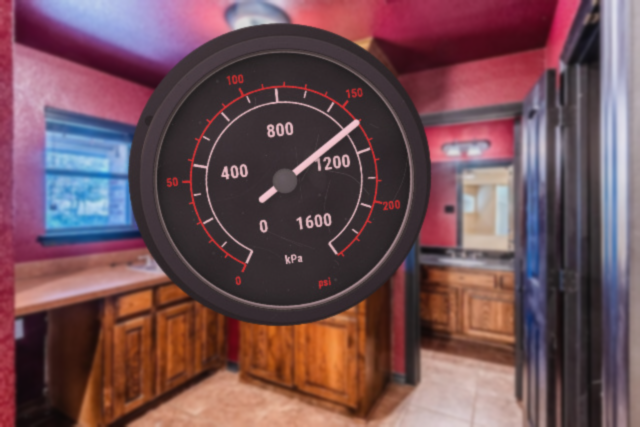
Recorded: 1100
